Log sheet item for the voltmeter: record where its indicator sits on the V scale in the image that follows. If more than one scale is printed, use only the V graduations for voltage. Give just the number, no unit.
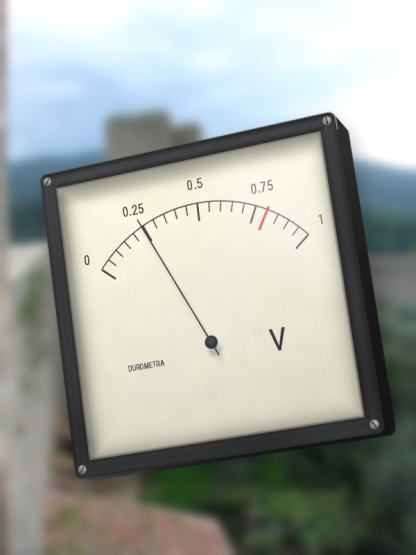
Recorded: 0.25
